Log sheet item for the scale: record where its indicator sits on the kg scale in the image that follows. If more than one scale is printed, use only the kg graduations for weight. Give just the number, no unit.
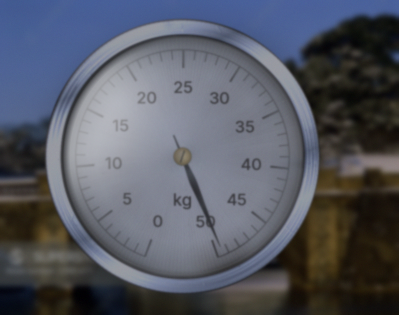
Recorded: 49.5
